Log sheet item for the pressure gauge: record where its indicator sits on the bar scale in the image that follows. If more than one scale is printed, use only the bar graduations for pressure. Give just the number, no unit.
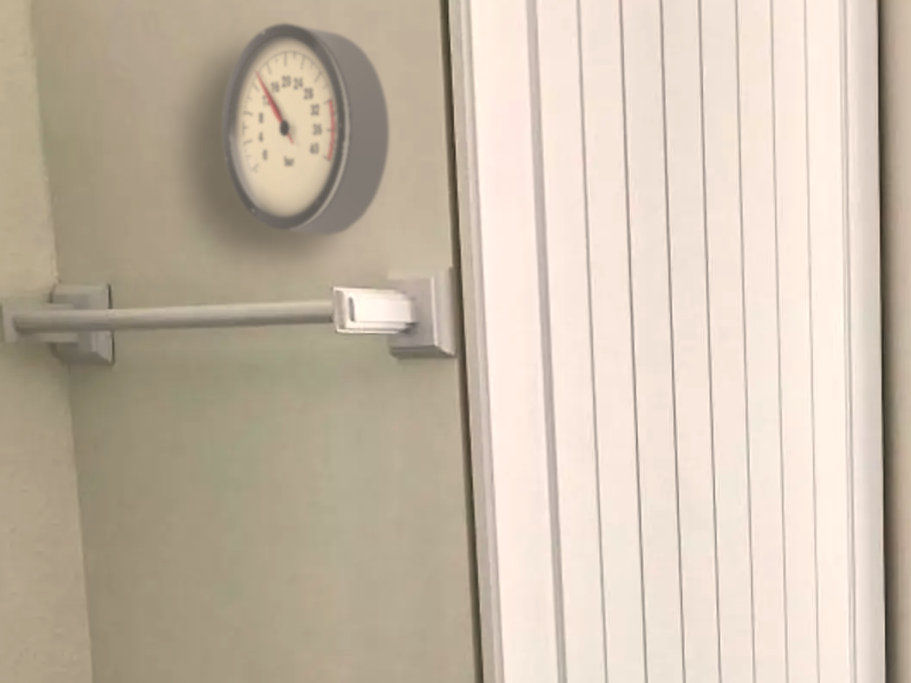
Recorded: 14
